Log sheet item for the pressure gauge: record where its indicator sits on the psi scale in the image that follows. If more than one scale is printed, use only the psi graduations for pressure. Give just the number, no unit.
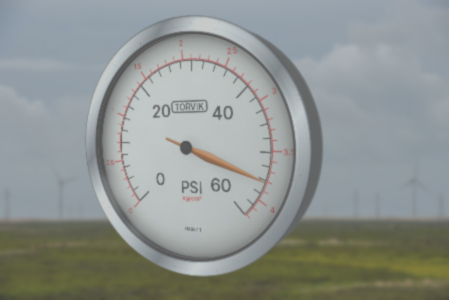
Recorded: 54
